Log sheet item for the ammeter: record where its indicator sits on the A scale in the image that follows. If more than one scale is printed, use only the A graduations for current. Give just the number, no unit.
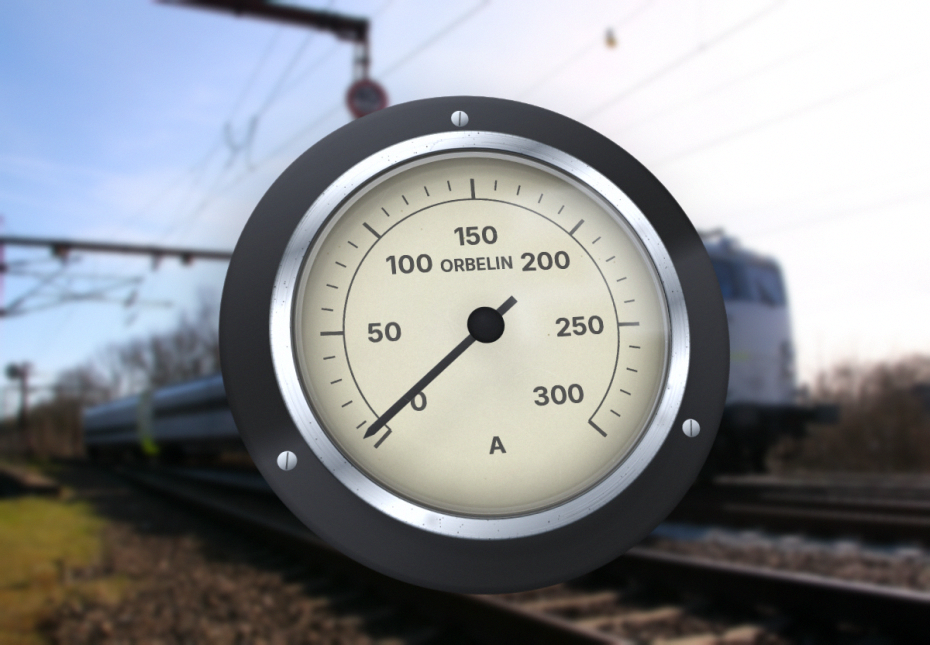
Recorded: 5
